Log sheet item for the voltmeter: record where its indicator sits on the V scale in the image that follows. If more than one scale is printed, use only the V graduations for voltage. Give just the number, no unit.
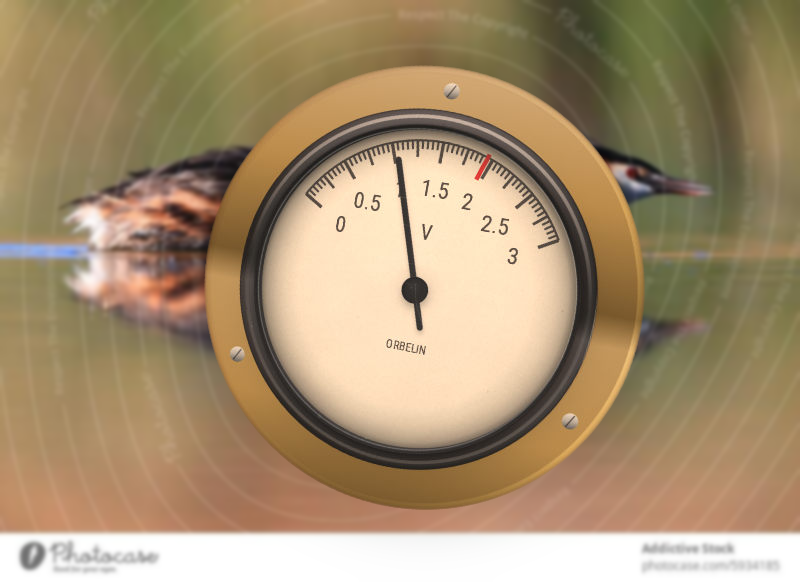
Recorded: 1.05
